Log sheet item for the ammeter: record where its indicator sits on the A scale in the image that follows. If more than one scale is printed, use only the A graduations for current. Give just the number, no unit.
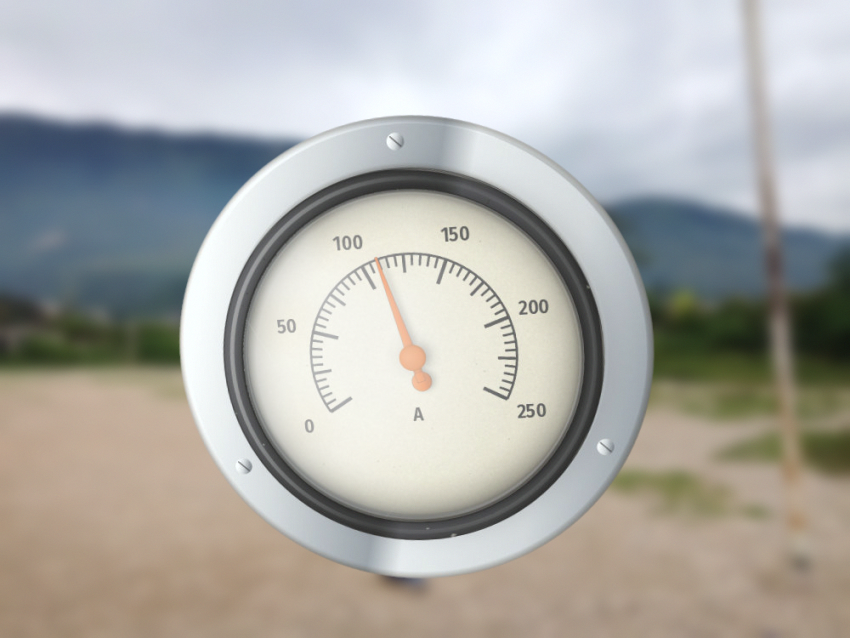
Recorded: 110
